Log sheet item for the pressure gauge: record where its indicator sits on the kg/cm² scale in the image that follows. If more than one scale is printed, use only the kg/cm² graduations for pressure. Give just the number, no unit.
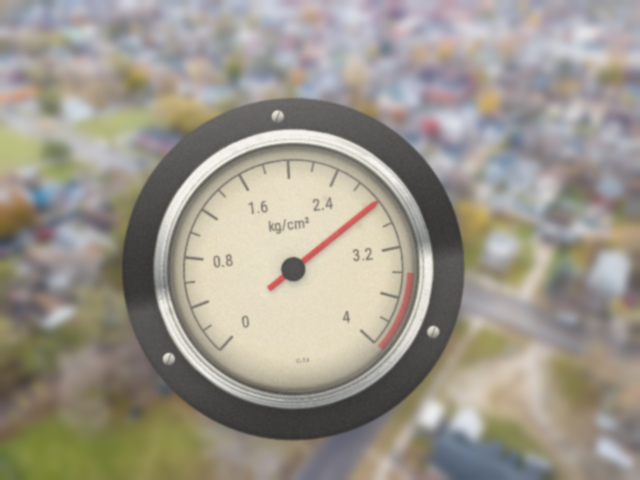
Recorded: 2.8
